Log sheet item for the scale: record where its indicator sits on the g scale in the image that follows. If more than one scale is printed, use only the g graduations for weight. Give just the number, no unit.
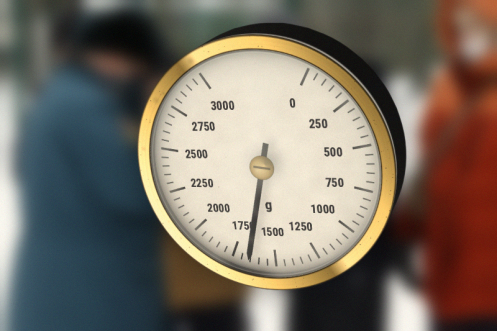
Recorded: 1650
